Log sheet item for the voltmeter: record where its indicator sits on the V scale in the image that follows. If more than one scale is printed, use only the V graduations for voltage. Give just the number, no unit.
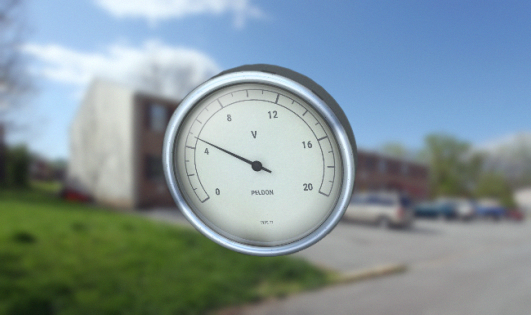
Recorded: 5
